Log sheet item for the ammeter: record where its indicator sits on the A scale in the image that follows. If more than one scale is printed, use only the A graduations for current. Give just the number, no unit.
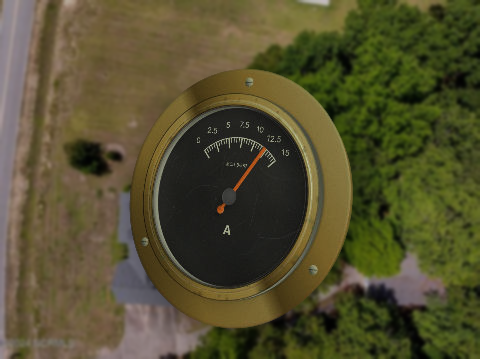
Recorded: 12.5
